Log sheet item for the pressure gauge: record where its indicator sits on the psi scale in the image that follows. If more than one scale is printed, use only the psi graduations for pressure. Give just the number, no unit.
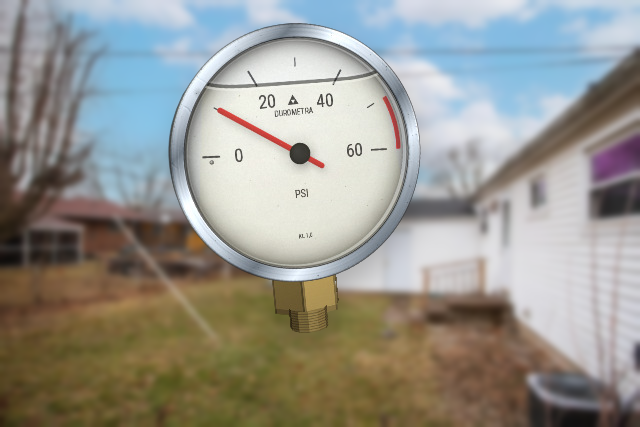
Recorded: 10
